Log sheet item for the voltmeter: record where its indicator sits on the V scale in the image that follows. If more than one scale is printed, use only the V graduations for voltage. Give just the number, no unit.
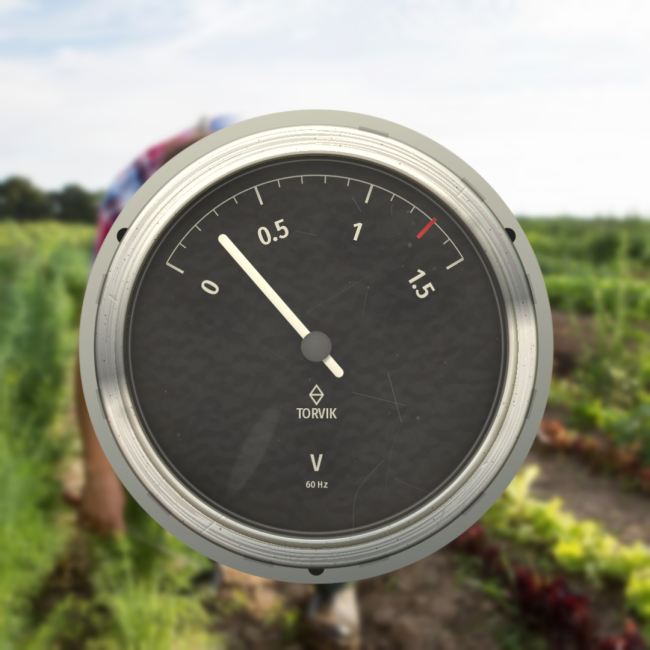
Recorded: 0.25
